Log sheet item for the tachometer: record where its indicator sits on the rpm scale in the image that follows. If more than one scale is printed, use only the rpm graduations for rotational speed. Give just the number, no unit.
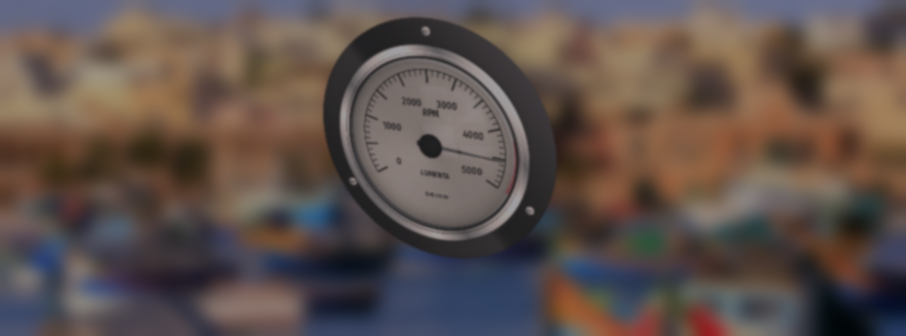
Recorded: 4500
